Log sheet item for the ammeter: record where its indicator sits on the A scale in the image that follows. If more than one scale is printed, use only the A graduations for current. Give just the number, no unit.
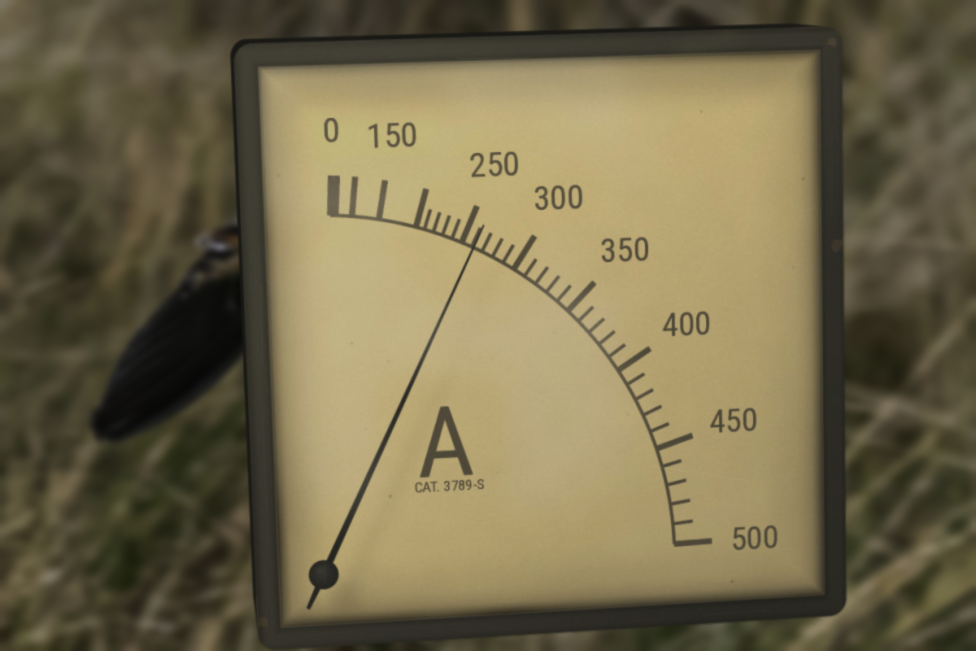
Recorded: 260
